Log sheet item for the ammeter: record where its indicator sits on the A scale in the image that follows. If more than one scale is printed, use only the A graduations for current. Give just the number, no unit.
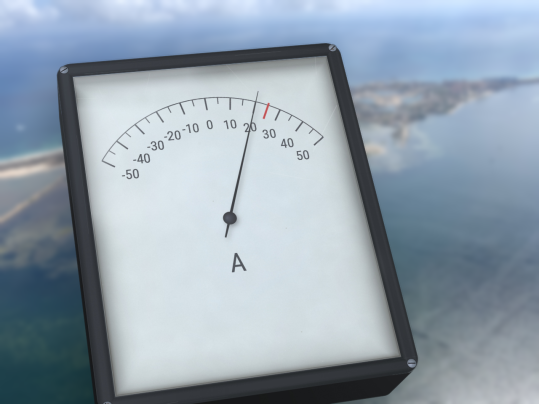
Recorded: 20
